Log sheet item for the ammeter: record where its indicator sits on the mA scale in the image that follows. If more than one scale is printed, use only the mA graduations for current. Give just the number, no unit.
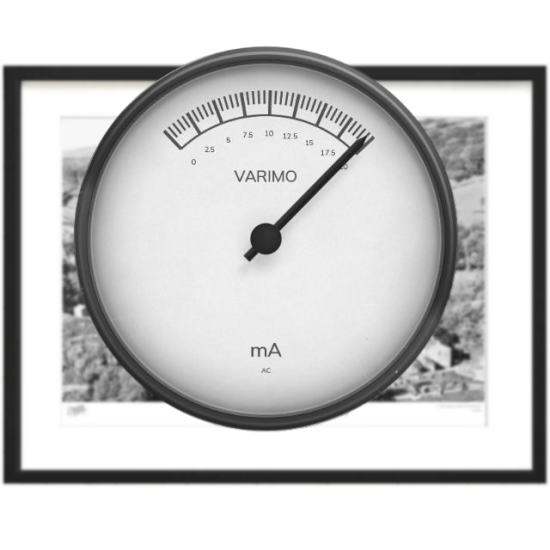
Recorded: 19.5
